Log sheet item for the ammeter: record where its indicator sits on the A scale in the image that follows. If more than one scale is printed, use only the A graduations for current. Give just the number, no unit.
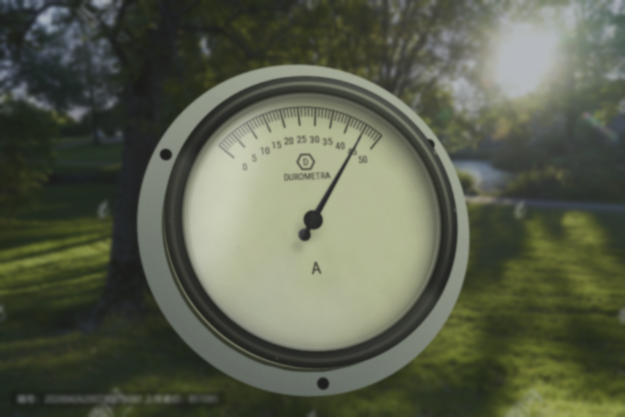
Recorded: 45
